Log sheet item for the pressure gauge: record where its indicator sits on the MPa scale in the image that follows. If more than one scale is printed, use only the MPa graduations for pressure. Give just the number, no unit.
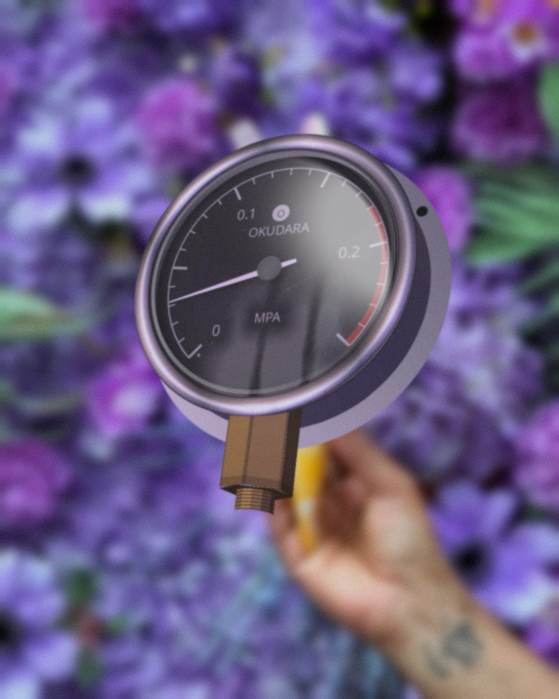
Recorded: 0.03
